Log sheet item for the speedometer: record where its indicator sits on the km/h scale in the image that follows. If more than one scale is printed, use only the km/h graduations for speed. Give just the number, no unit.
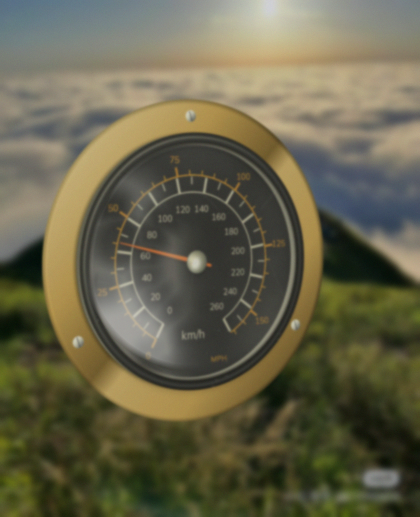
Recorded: 65
